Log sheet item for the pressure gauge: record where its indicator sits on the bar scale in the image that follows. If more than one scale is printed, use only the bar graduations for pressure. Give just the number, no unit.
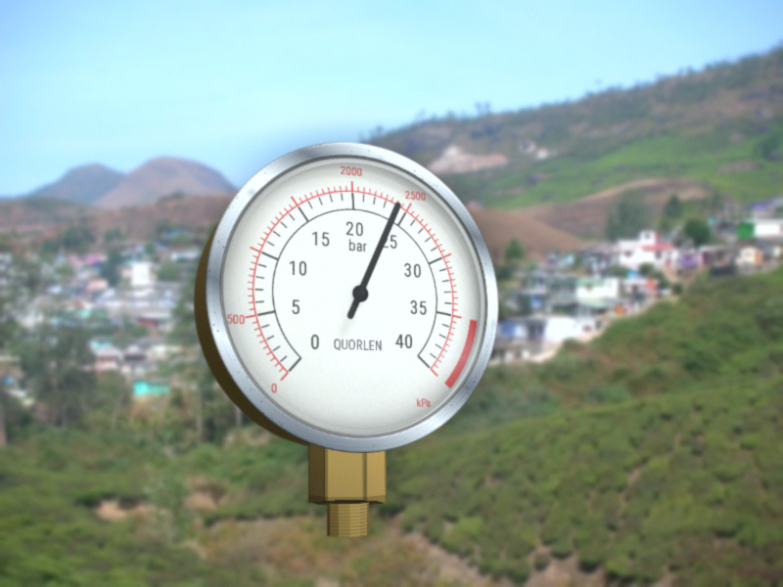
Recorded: 24
